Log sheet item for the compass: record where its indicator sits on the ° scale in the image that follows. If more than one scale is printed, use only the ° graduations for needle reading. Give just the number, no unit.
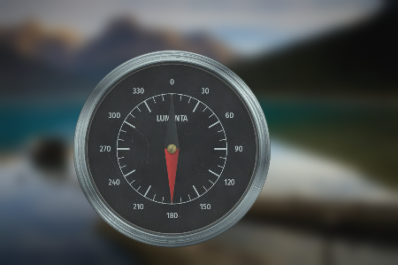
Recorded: 180
